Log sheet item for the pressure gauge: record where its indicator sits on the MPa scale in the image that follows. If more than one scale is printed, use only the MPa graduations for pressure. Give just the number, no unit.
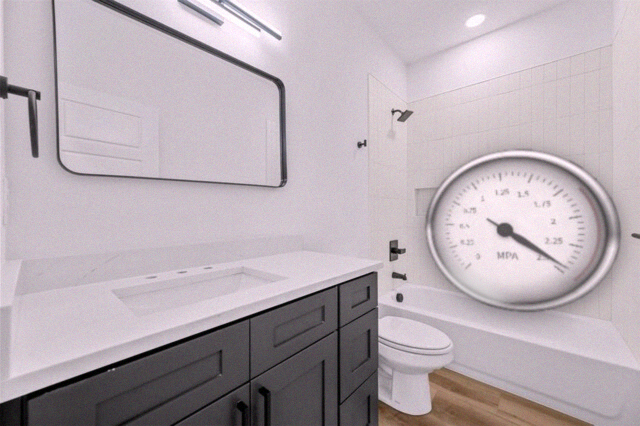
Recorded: 2.45
